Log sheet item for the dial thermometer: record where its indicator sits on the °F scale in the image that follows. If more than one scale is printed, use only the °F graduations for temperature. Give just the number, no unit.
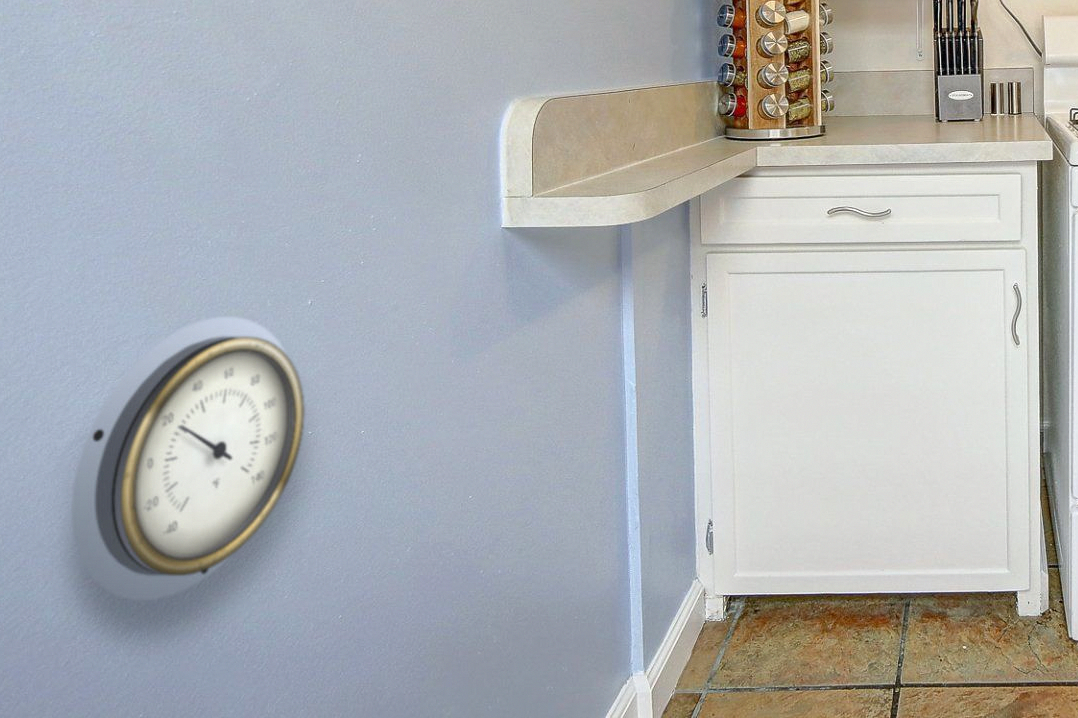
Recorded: 20
